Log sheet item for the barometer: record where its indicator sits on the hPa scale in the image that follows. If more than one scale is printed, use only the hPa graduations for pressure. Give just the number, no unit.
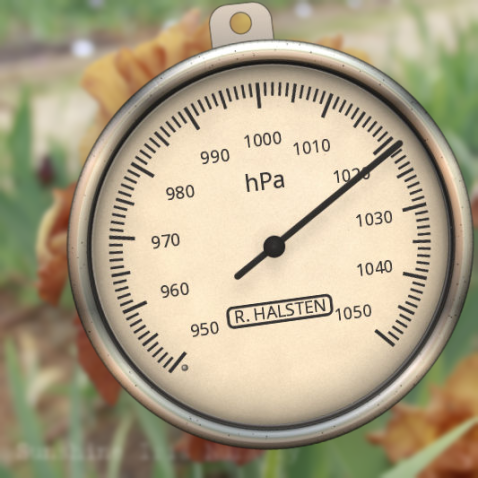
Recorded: 1021
